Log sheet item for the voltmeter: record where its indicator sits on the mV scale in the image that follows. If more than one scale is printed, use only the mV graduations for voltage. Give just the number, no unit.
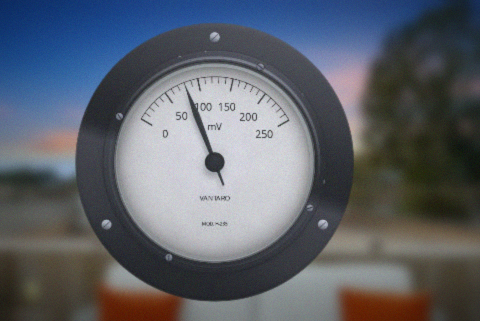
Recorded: 80
